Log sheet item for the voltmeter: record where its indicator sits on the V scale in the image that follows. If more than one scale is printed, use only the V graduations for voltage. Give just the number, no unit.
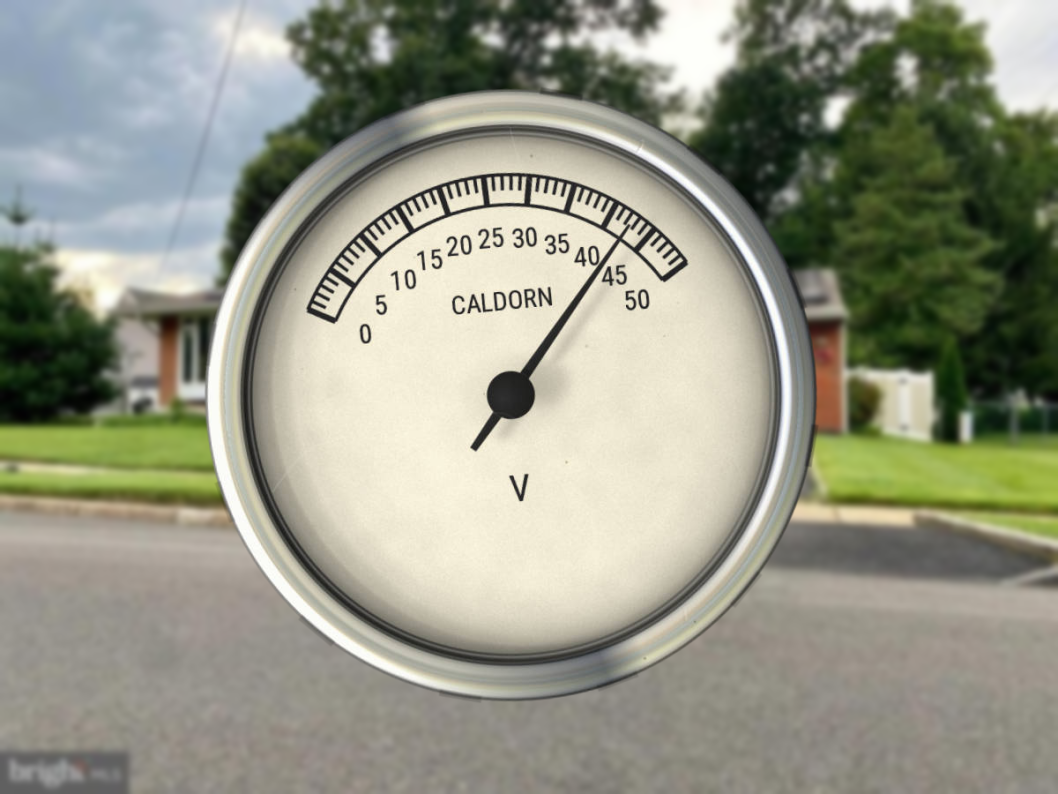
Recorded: 42.5
